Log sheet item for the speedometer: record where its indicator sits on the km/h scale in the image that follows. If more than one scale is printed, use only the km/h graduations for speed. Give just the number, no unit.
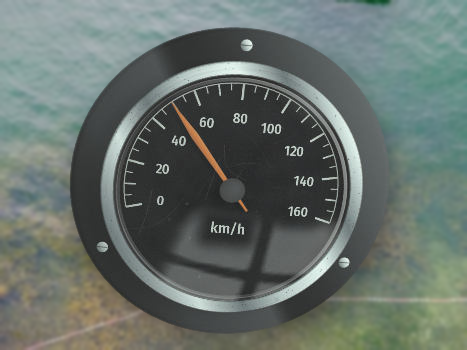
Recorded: 50
